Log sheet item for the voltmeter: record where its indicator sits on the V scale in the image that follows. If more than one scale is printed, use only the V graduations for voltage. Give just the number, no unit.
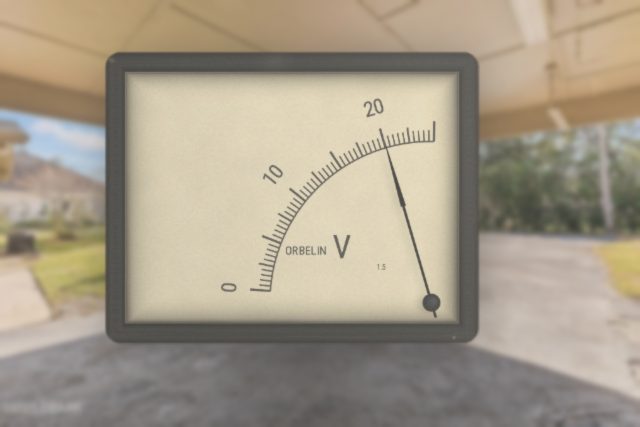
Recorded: 20
